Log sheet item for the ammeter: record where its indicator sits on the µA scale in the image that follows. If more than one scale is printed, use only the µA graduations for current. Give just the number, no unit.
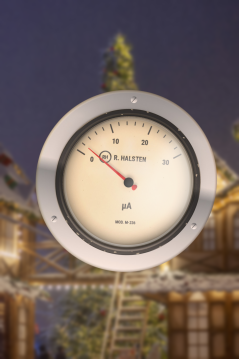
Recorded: 2
